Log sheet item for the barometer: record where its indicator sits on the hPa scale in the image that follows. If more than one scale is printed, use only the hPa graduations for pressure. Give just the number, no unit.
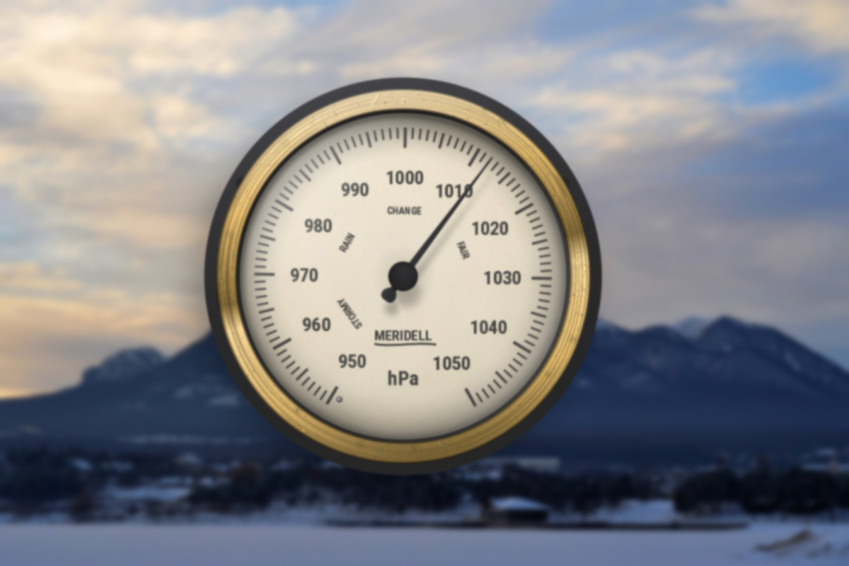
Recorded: 1012
